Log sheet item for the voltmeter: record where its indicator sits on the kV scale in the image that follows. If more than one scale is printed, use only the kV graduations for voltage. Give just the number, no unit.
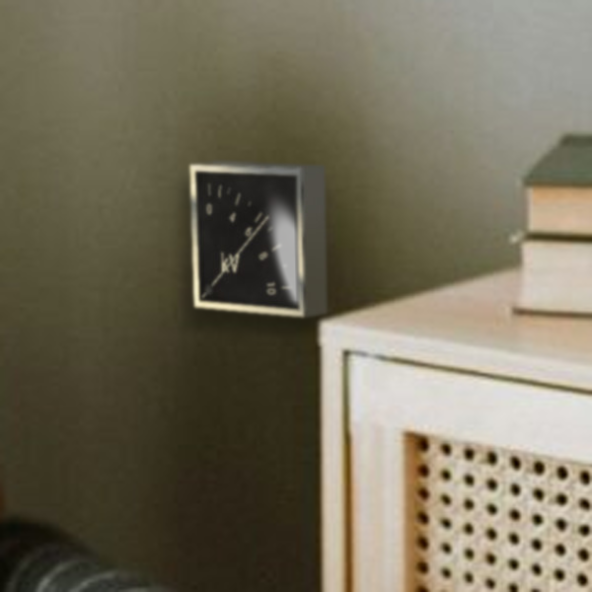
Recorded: 6.5
